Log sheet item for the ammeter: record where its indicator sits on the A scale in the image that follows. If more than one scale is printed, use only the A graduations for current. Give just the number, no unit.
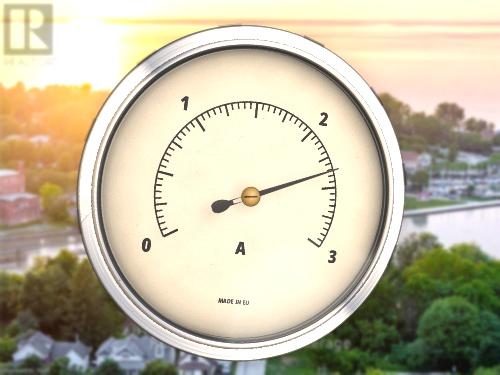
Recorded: 2.35
